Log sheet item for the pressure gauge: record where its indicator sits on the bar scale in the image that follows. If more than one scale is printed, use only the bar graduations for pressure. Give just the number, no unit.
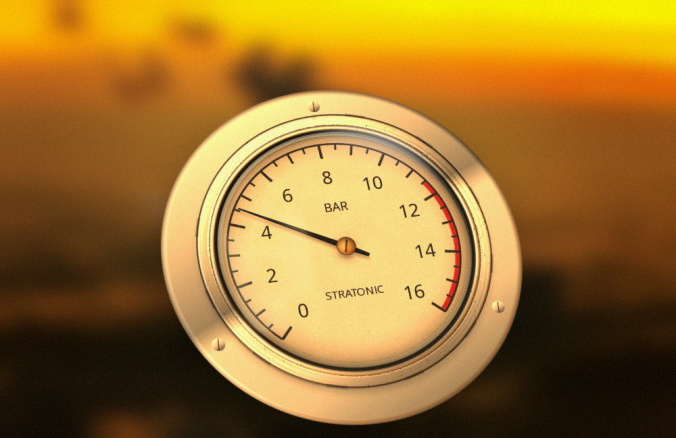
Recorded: 4.5
